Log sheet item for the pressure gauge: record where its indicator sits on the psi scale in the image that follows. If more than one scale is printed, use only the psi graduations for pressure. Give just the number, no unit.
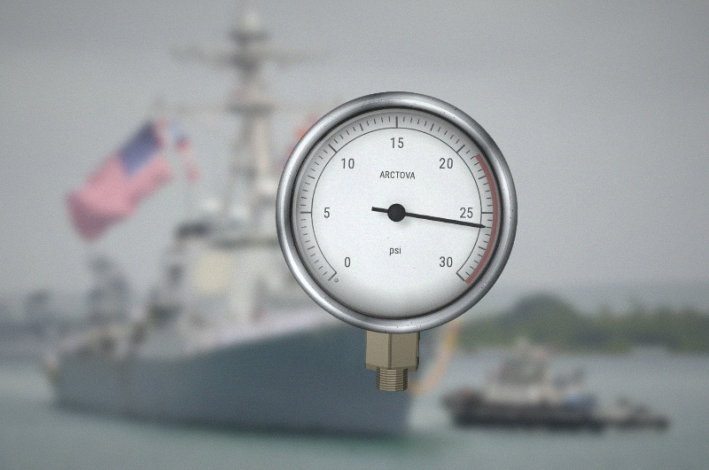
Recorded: 26
